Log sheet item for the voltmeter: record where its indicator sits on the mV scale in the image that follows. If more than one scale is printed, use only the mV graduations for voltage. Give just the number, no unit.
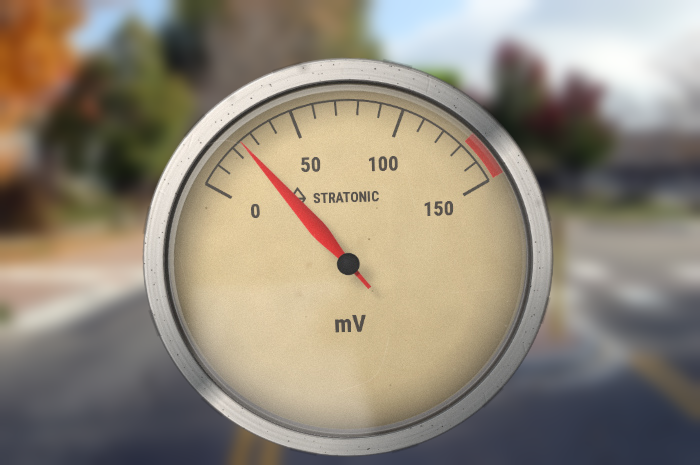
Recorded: 25
